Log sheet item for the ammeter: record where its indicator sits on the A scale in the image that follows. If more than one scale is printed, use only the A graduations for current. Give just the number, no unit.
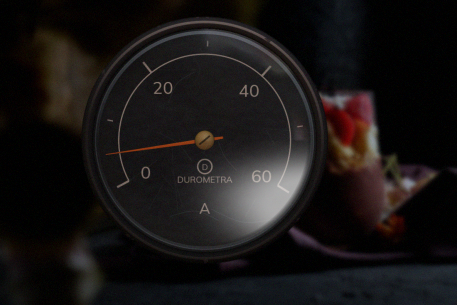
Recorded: 5
